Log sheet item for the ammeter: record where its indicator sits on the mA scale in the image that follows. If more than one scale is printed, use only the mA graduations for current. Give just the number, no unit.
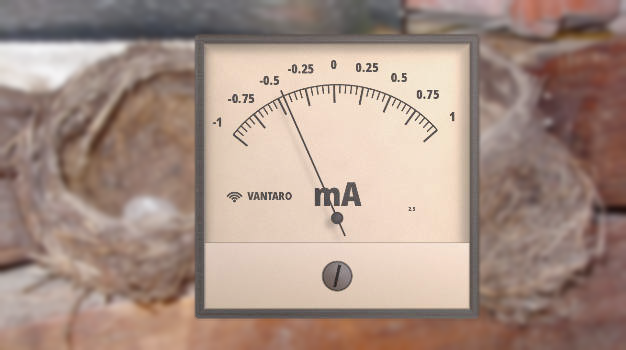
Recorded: -0.45
